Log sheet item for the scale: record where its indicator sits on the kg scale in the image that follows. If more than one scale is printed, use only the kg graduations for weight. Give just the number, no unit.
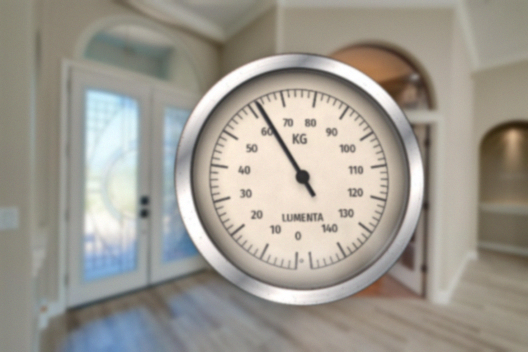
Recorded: 62
